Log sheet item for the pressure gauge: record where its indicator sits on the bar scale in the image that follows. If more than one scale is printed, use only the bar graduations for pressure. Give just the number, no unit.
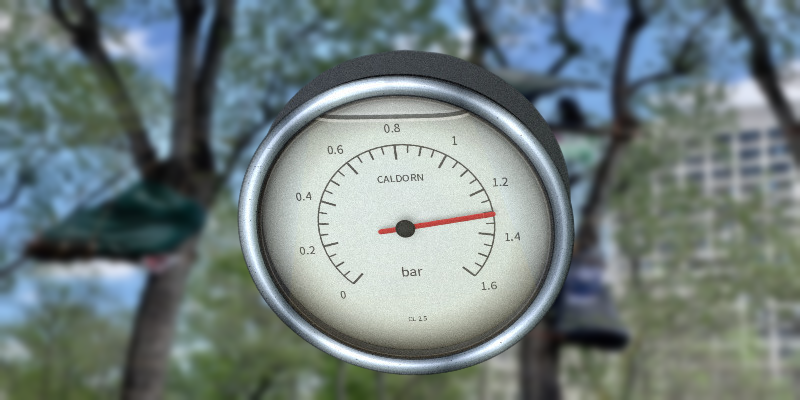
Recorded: 1.3
